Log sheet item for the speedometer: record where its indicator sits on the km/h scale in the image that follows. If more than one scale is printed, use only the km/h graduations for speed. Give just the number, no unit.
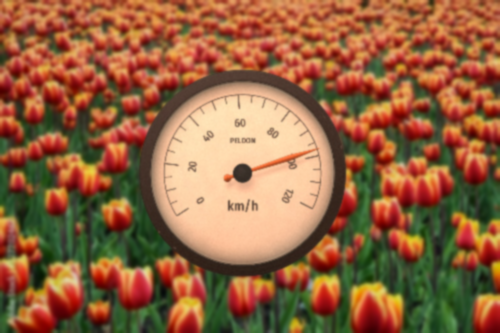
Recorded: 97.5
